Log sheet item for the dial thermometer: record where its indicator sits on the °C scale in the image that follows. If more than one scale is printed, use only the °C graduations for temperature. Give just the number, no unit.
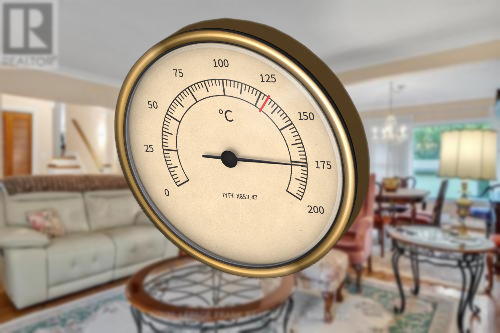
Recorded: 175
